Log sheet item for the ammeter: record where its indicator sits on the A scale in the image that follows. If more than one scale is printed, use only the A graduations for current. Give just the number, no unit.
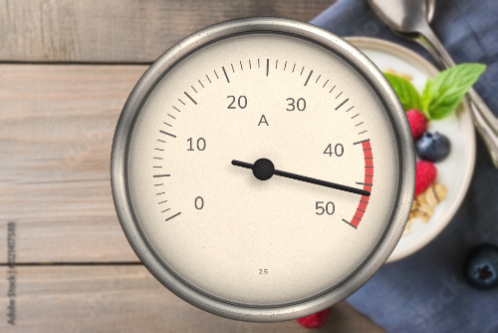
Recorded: 46
